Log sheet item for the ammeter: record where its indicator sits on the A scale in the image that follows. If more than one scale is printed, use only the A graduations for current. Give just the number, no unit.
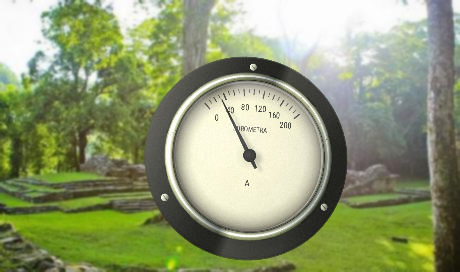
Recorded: 30
